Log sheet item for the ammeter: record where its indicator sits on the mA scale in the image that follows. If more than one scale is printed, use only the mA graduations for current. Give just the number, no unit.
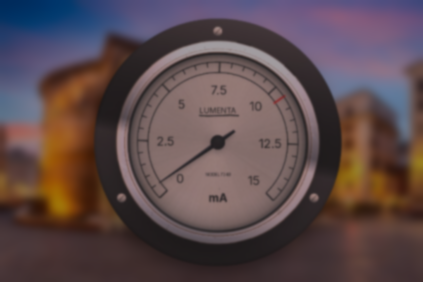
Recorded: 0.5
